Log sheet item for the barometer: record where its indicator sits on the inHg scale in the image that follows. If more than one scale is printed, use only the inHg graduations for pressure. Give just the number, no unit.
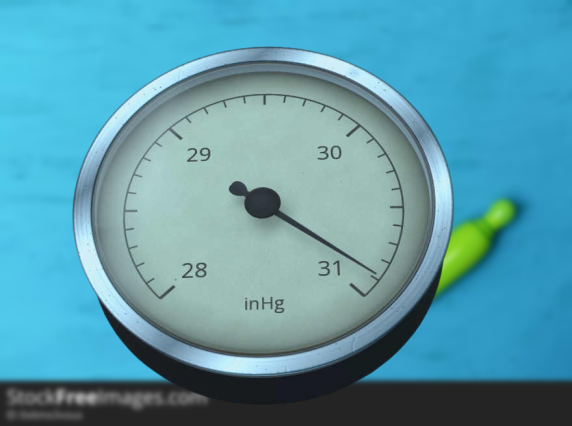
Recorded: 30.9
